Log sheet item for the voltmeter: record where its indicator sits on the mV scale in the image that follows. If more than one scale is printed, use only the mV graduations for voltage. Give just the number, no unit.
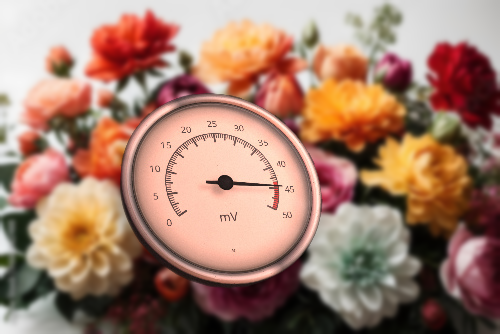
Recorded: 45
